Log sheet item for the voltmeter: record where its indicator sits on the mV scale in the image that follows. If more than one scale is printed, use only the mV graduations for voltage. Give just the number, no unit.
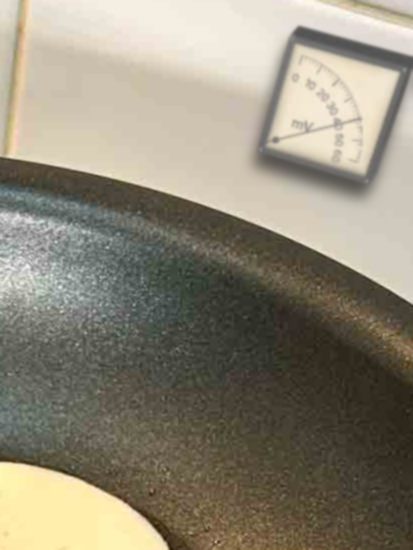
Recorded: 40
